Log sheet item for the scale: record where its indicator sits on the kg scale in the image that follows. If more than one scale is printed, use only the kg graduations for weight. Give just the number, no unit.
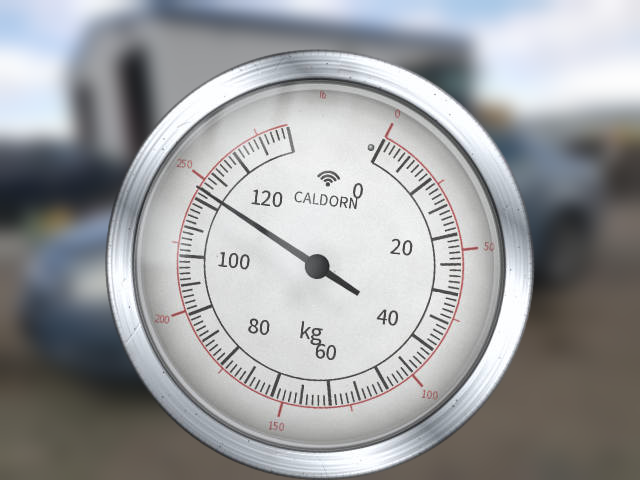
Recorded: 112
